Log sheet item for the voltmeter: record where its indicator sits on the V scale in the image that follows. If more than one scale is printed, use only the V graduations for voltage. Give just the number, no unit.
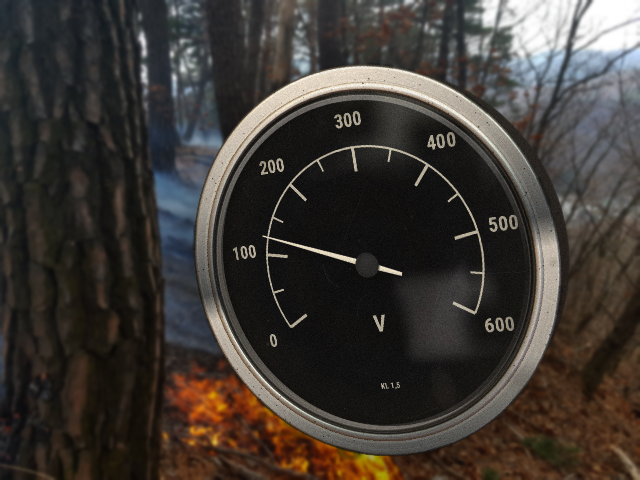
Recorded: 125
